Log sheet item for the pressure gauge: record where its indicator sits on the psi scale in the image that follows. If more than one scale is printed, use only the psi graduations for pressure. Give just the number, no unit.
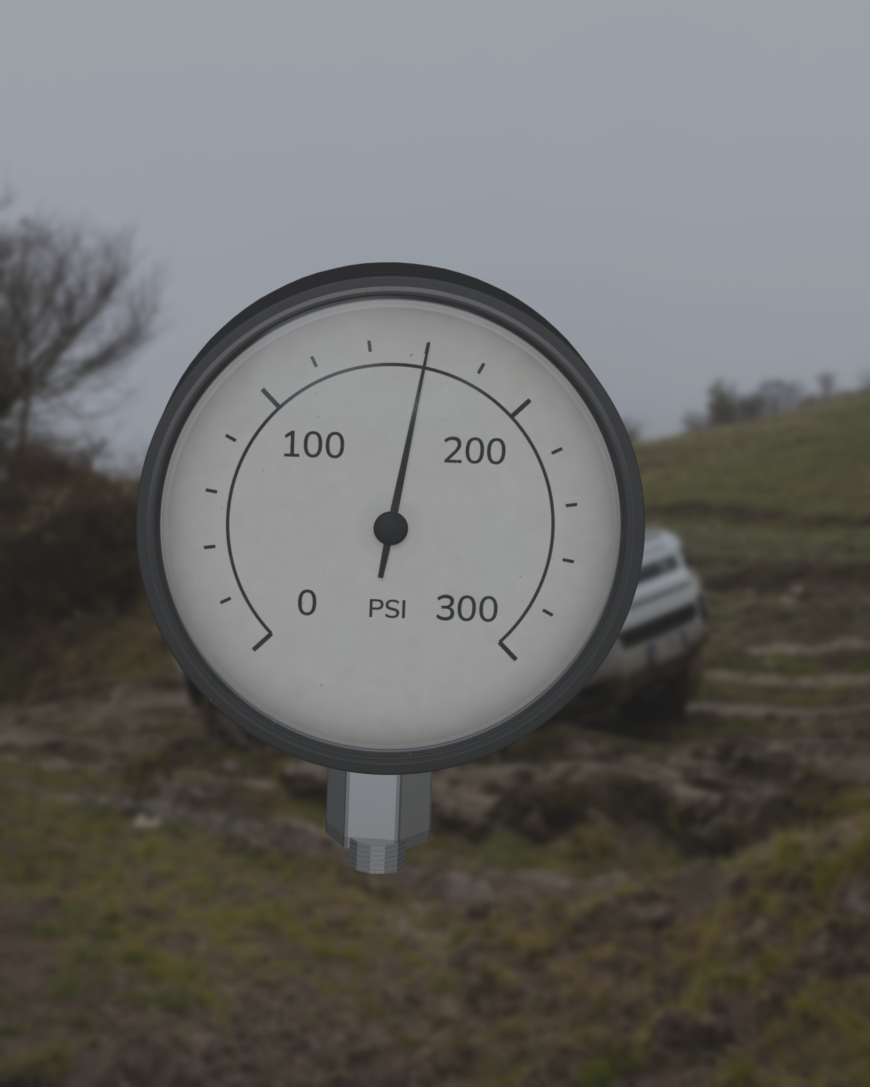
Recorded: 160
